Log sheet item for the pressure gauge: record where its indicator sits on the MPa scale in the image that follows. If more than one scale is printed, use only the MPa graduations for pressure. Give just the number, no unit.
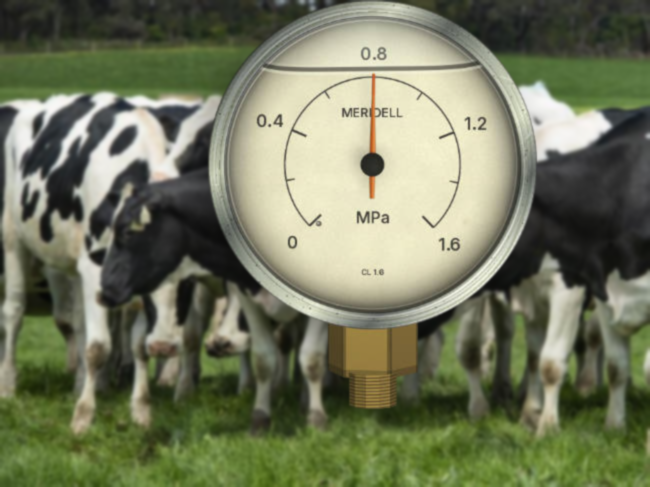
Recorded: 0.8
